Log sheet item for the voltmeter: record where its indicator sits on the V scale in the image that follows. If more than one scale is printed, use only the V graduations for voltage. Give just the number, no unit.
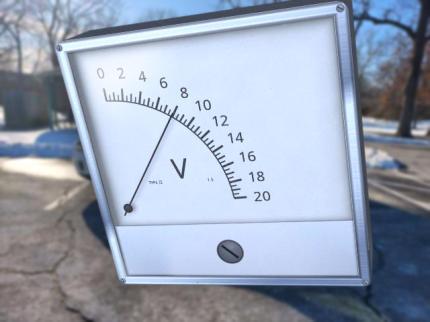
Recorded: 8
